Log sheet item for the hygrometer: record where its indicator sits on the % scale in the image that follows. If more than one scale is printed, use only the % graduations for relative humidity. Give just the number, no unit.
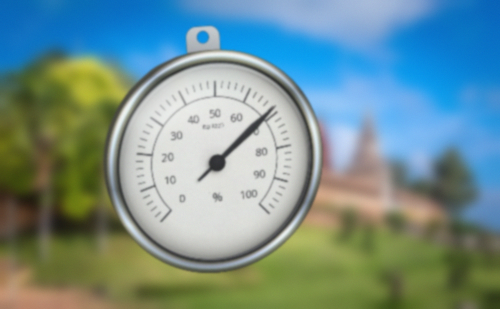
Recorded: 68
